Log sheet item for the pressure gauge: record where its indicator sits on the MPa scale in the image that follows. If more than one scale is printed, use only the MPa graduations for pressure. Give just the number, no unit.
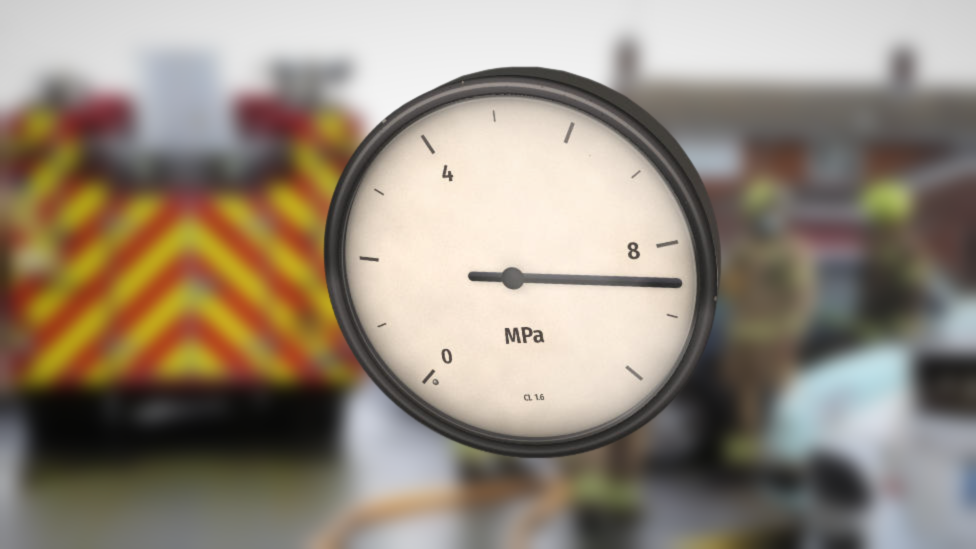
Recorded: 8.5
